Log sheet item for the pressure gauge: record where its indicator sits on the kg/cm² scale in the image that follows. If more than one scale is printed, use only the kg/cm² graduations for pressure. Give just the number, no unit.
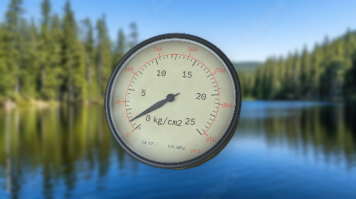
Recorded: 1
